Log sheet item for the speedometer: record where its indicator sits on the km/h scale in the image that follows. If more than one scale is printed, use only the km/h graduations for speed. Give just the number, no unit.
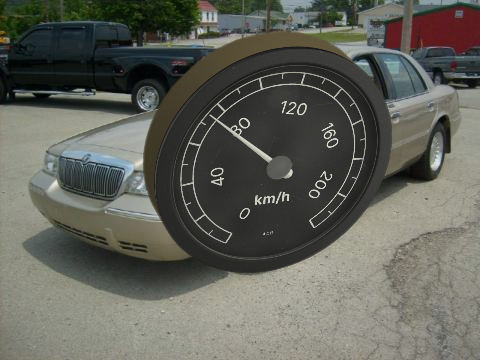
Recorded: 75
